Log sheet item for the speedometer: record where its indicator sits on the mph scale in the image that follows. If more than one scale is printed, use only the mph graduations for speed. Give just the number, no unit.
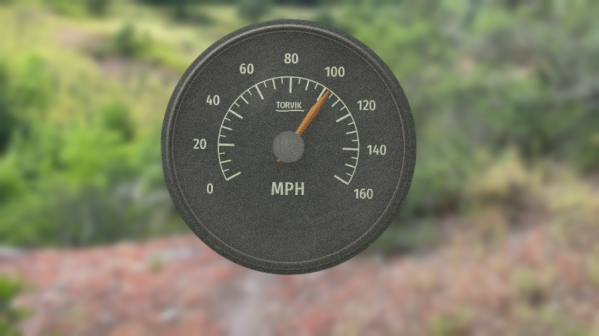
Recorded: 102.5
